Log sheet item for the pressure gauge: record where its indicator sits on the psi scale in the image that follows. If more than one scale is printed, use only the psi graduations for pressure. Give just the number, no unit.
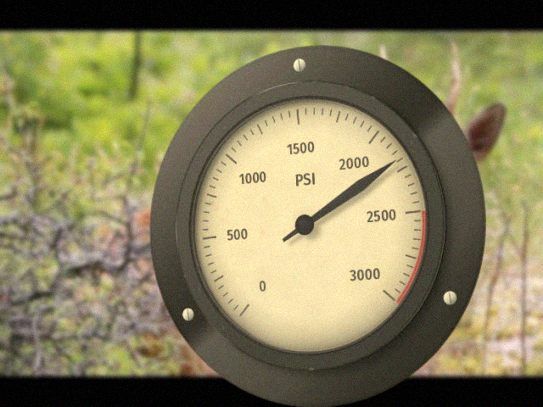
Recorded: 2200
